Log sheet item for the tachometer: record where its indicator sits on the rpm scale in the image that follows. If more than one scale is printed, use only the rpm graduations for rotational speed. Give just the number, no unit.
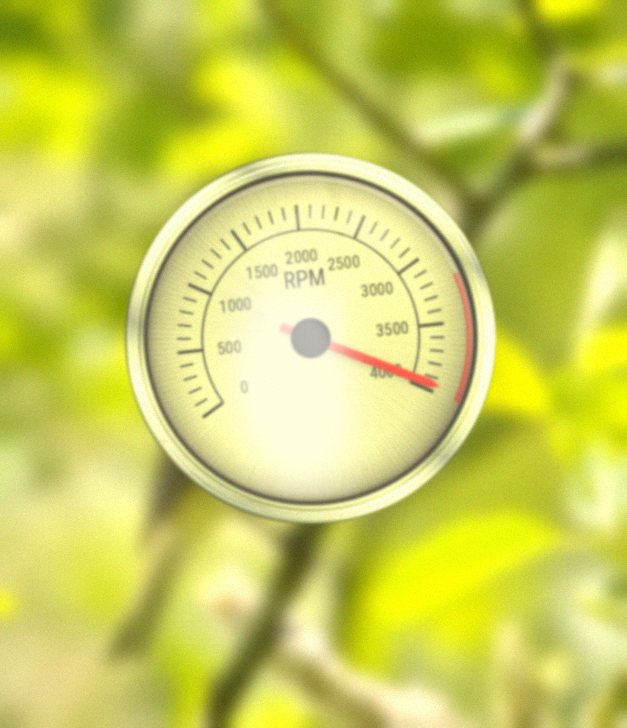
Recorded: 3950
